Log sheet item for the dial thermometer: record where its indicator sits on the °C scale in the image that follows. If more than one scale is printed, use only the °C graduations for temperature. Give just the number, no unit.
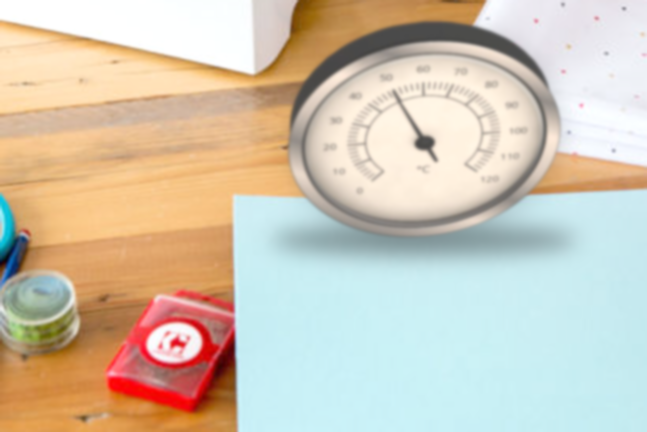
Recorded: 50
